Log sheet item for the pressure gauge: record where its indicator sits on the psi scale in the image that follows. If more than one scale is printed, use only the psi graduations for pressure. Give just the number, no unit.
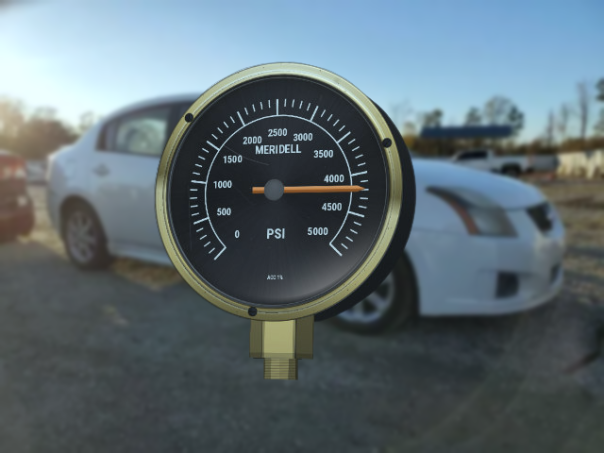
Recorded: 4200
